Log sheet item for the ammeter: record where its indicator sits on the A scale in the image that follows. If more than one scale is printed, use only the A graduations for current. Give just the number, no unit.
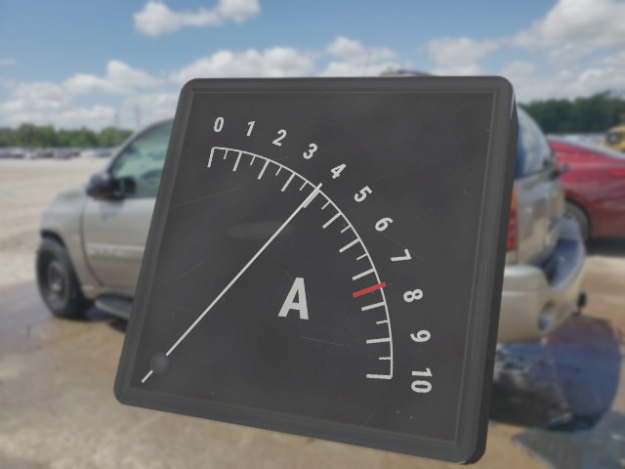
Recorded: 4
